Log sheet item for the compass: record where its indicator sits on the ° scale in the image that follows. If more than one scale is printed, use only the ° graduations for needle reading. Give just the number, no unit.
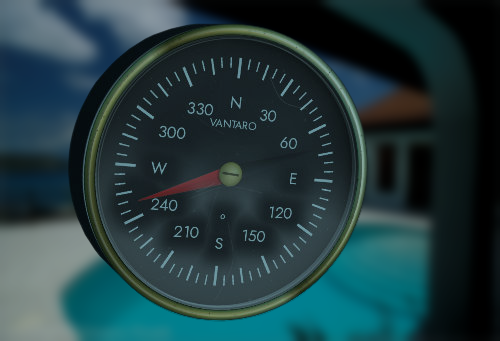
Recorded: 250
